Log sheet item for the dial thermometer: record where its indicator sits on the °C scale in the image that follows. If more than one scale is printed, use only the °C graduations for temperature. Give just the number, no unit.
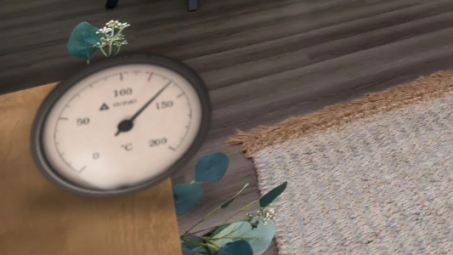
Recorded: 135
